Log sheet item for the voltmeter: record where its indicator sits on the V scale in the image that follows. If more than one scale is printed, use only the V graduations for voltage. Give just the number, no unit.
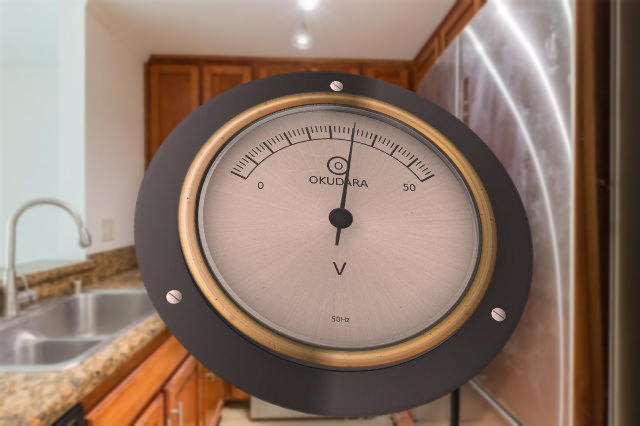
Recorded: 30
